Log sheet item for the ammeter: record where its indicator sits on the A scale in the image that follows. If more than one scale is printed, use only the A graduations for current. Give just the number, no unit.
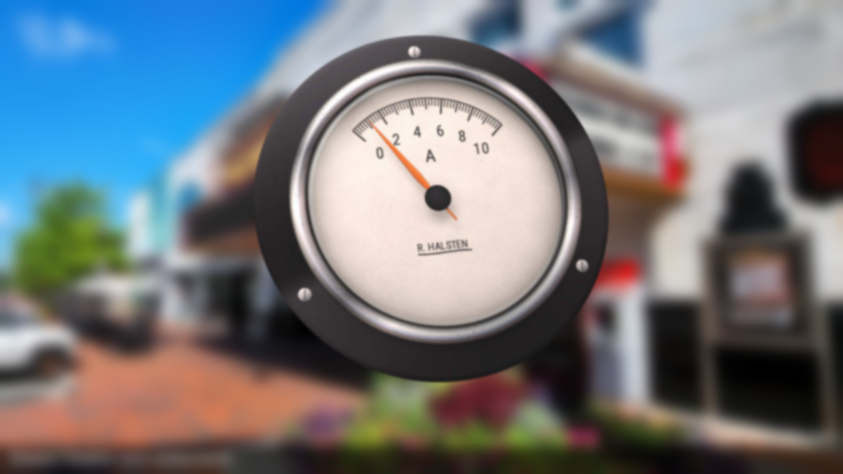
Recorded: 1
